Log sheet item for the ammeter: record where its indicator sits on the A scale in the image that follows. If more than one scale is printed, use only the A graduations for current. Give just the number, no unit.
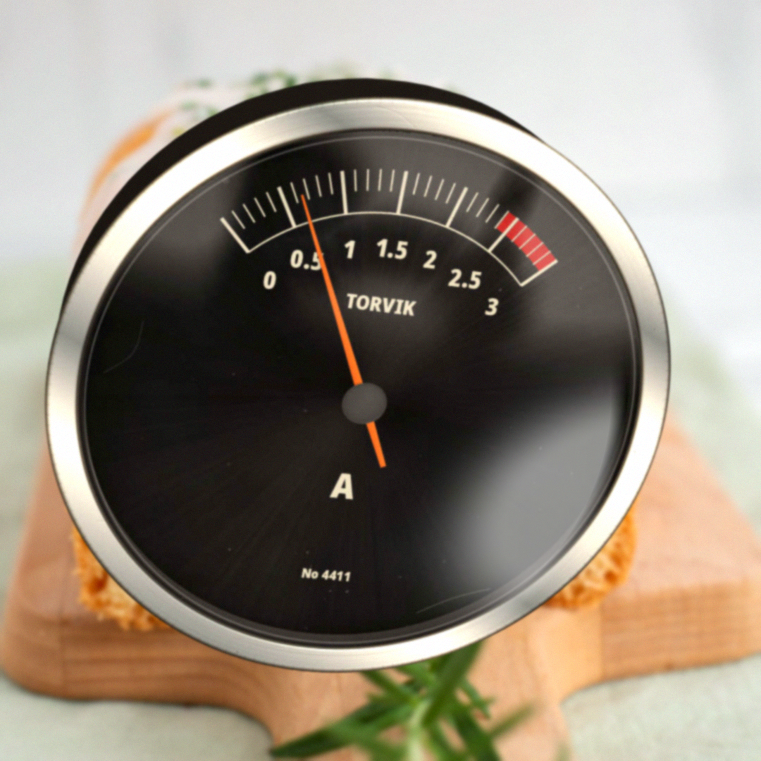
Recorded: 0.65
